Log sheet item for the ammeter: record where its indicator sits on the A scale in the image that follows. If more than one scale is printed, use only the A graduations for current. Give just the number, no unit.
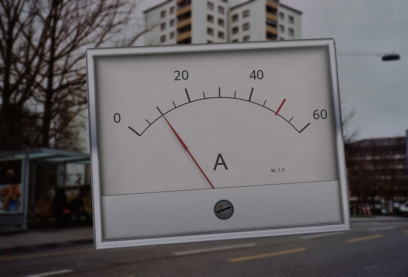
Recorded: 10
